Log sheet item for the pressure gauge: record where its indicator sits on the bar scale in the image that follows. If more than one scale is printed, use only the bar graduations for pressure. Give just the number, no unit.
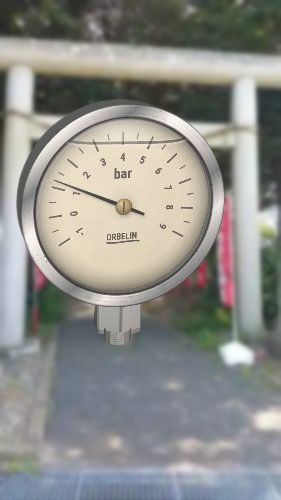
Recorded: 1.25
